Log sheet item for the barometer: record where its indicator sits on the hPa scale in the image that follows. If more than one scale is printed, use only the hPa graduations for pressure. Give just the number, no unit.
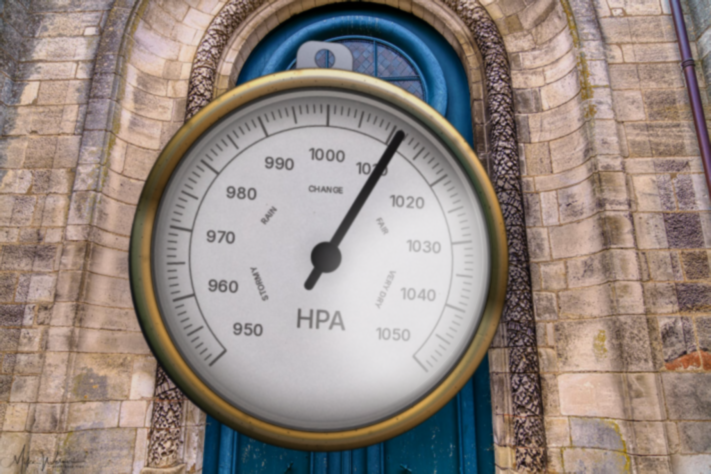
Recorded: 1011
